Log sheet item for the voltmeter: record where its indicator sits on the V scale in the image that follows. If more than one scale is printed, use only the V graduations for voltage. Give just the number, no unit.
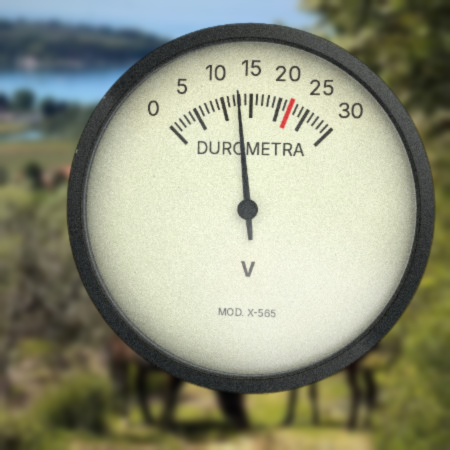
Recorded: 13
